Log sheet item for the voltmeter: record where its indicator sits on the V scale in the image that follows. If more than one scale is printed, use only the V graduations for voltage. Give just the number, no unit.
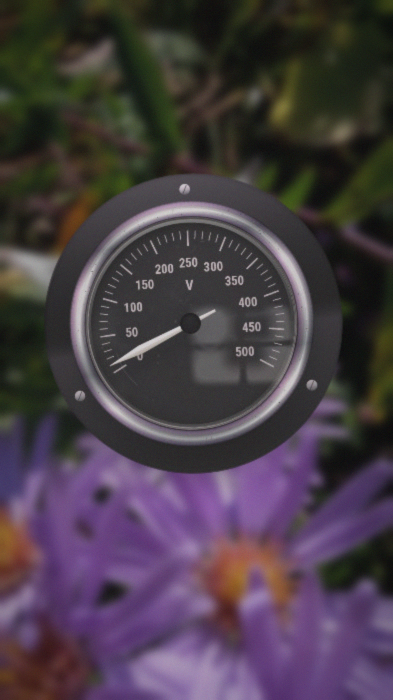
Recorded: 10
